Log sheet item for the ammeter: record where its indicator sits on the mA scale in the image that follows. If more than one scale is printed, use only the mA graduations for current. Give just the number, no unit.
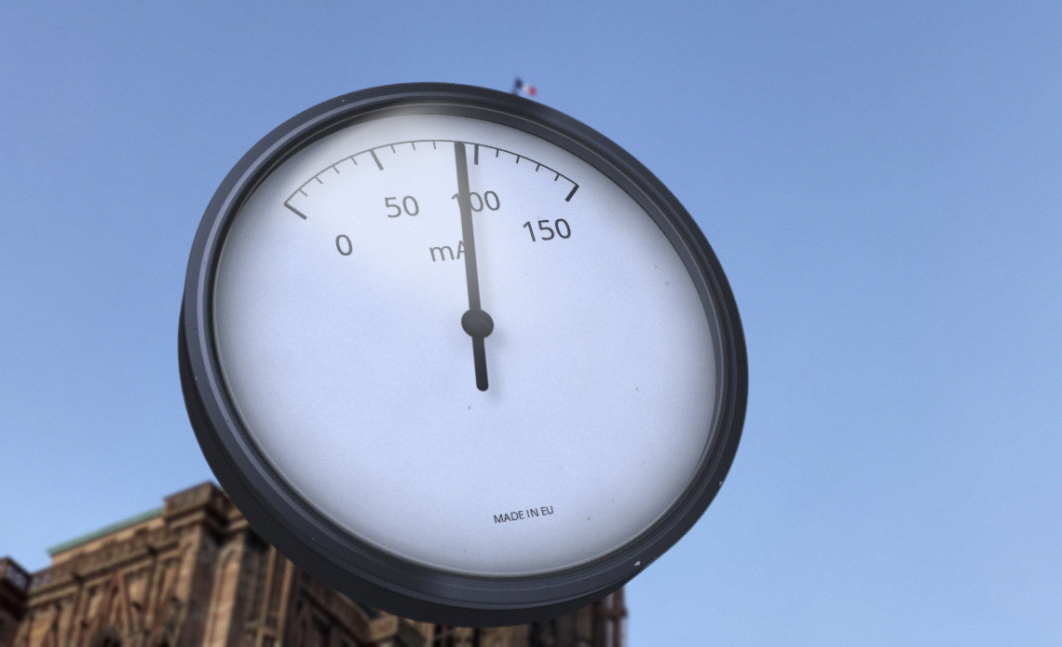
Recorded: 90
